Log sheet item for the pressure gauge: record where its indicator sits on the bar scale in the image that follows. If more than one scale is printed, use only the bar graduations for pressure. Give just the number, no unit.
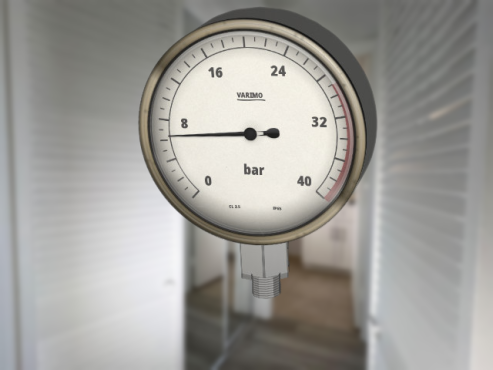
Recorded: 6.5
